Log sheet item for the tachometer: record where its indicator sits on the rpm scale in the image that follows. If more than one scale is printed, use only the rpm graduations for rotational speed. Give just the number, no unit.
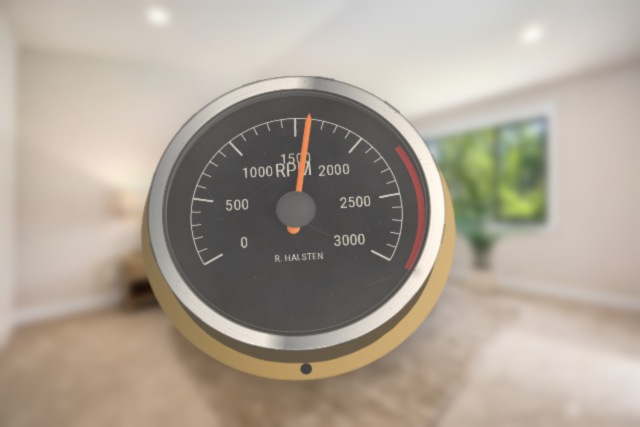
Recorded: 1600
